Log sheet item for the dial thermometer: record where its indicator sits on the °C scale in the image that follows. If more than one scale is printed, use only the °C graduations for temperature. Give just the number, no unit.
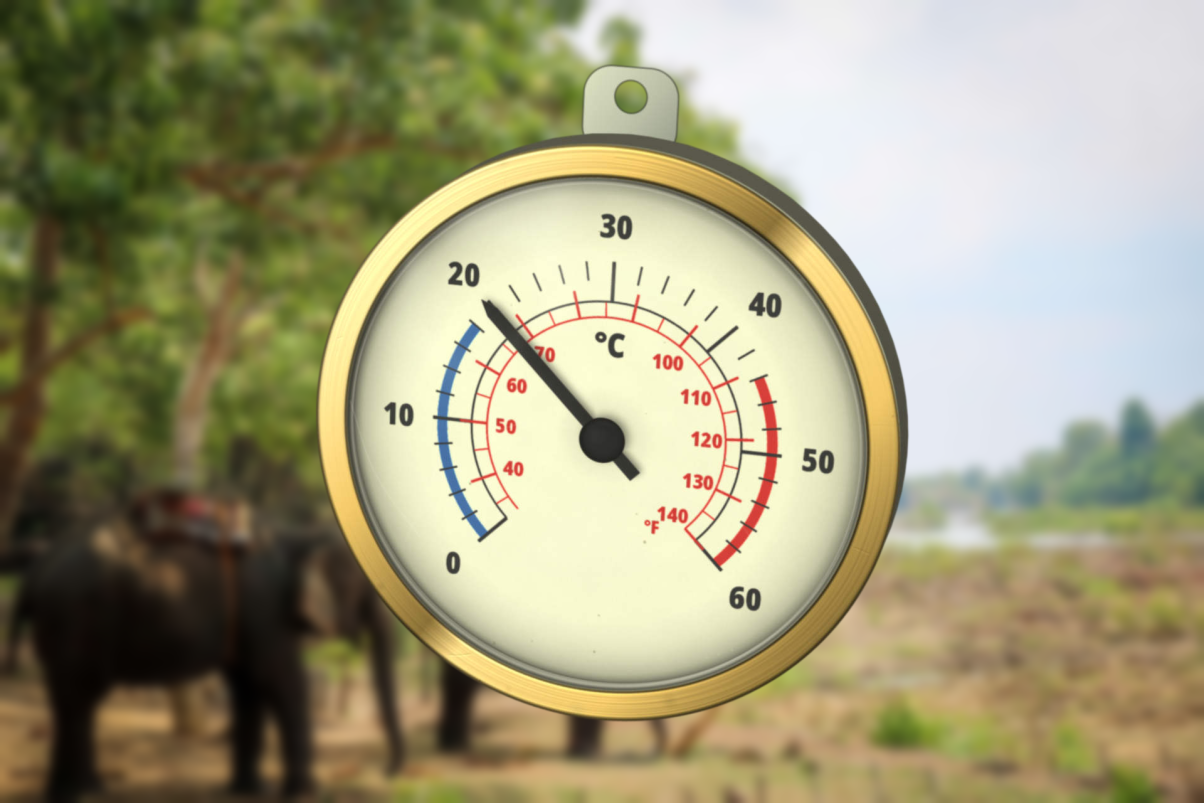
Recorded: 20
